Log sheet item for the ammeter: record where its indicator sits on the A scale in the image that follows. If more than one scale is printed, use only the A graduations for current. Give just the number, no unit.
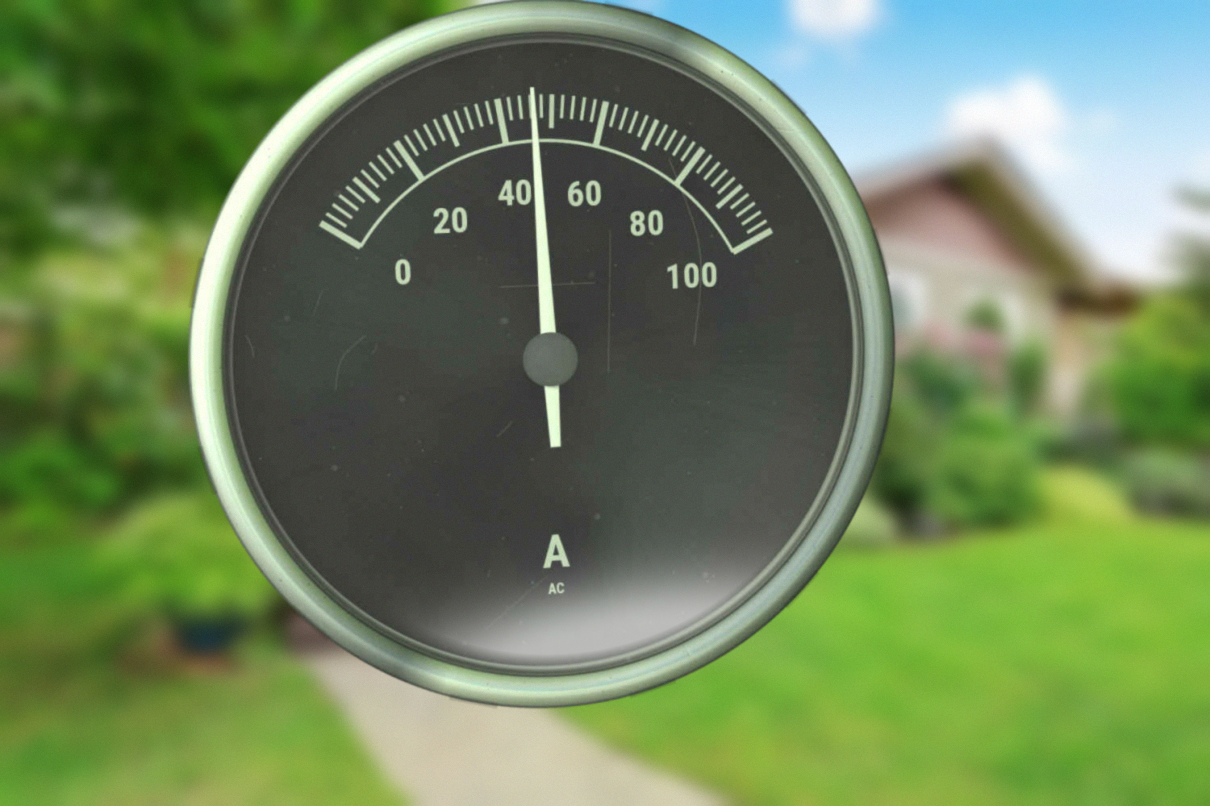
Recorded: 46
